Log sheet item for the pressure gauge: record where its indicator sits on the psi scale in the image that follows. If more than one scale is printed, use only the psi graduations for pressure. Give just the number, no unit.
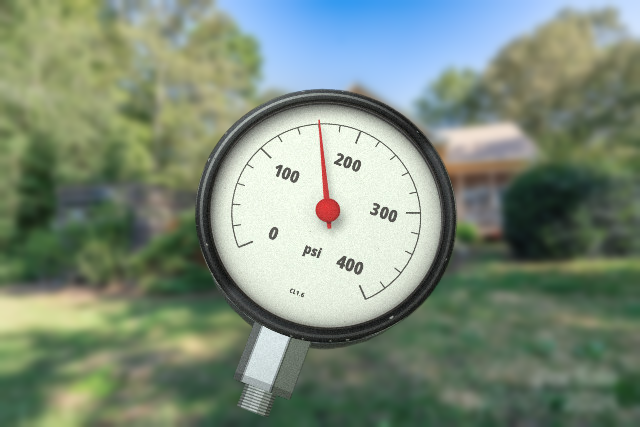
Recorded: 160
